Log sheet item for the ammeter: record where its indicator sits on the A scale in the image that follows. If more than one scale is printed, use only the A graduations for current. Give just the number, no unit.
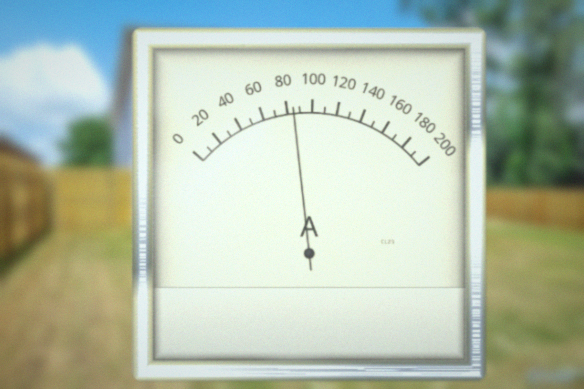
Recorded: 85
